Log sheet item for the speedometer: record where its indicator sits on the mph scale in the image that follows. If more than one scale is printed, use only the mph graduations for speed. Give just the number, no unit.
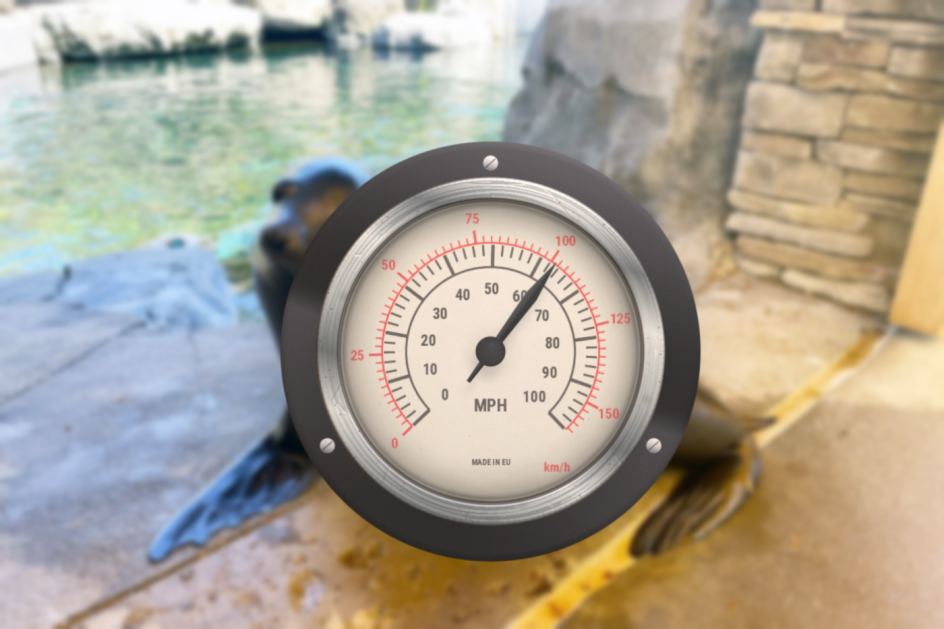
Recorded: 63
